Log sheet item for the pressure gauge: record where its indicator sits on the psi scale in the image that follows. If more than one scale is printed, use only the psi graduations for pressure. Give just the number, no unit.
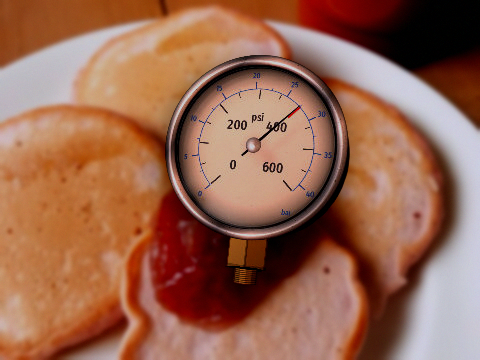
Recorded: 400
